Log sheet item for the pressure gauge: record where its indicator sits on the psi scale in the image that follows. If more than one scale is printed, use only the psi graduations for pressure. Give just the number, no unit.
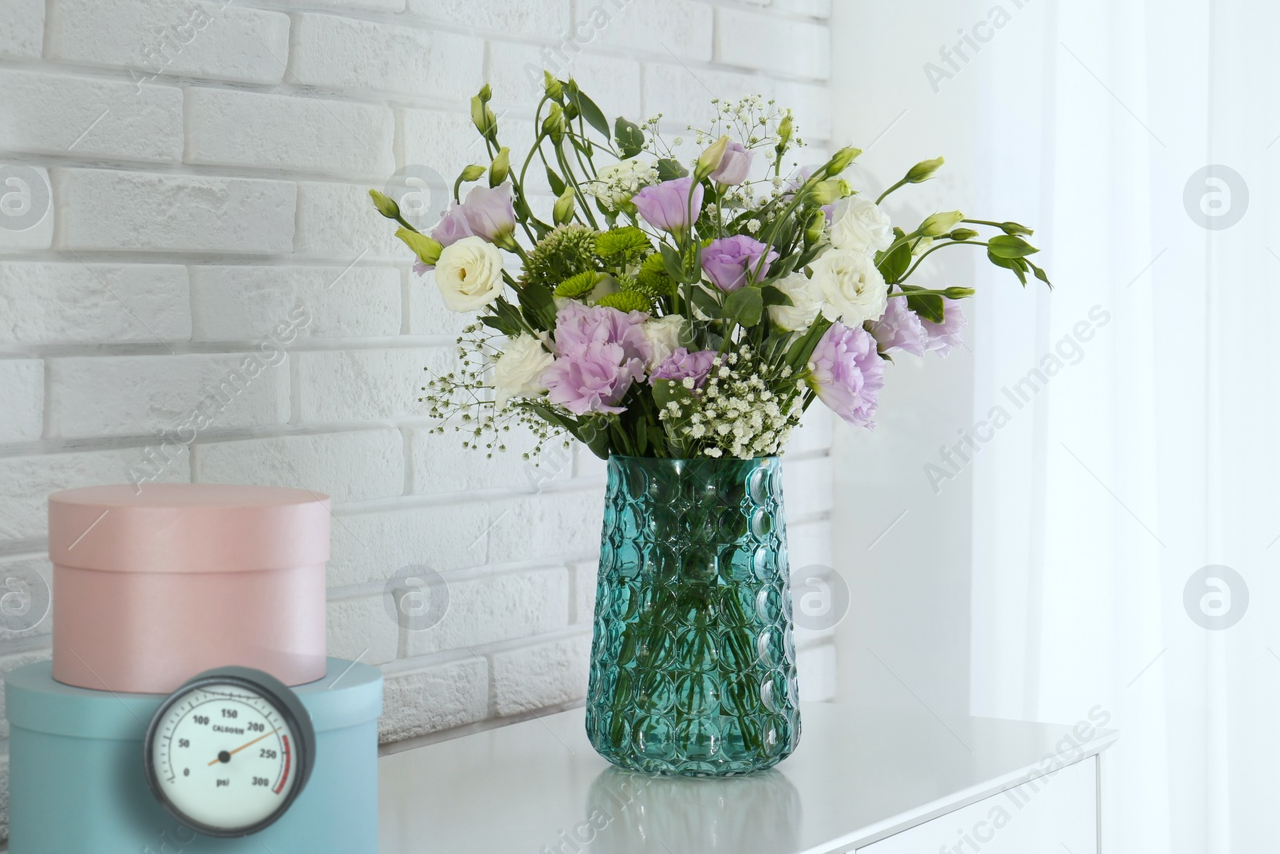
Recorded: 220
